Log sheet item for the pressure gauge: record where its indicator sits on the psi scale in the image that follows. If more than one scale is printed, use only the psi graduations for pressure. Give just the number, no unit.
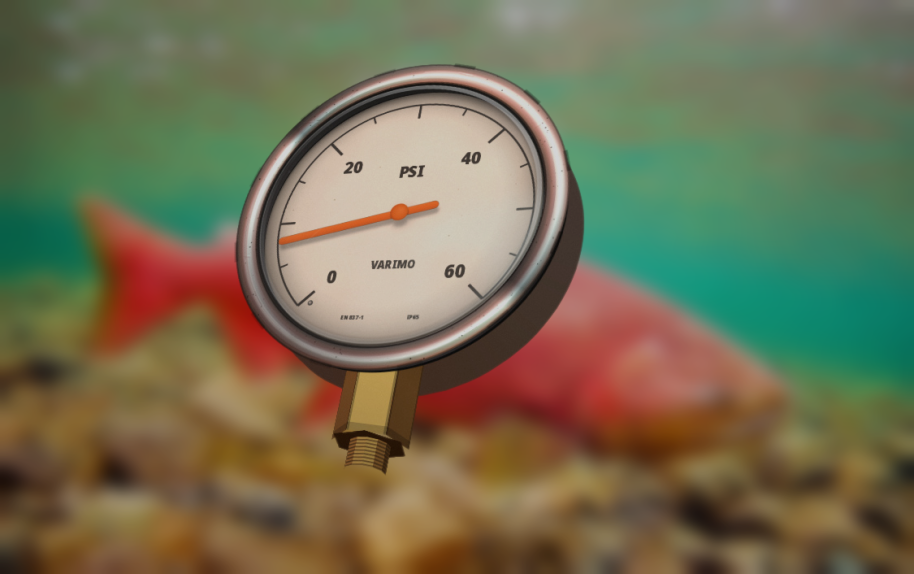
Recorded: 7.5
